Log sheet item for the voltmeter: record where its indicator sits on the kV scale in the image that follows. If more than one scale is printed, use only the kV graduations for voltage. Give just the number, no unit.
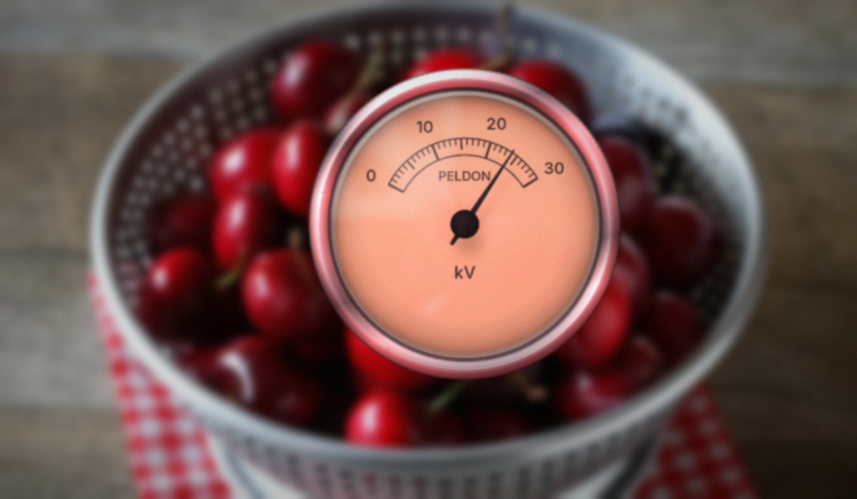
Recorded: 24
